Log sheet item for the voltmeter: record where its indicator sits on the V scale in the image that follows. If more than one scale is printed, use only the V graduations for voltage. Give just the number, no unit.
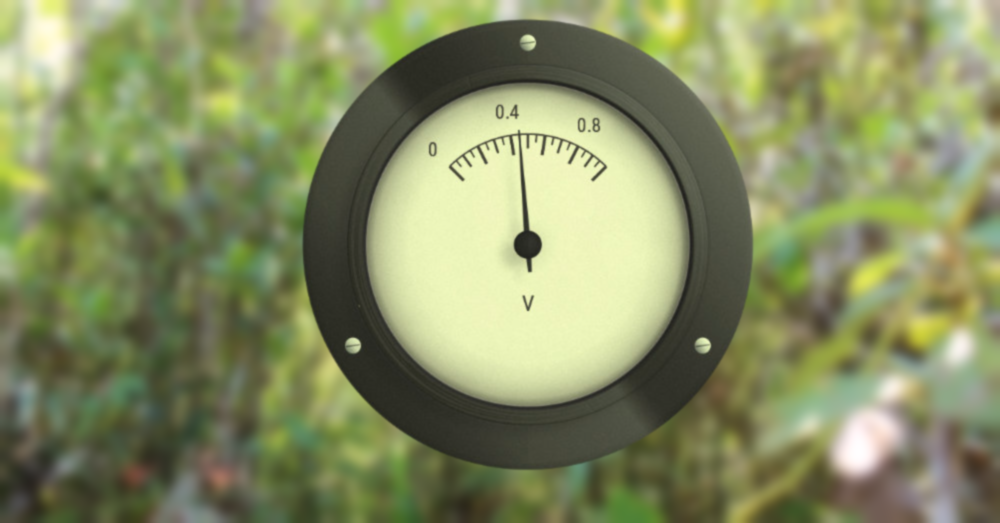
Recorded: 0.45
